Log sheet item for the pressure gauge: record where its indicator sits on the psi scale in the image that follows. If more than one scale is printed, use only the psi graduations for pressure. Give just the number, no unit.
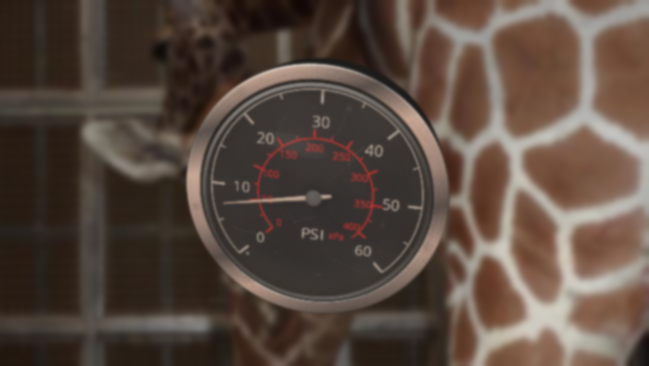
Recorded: 7.5
